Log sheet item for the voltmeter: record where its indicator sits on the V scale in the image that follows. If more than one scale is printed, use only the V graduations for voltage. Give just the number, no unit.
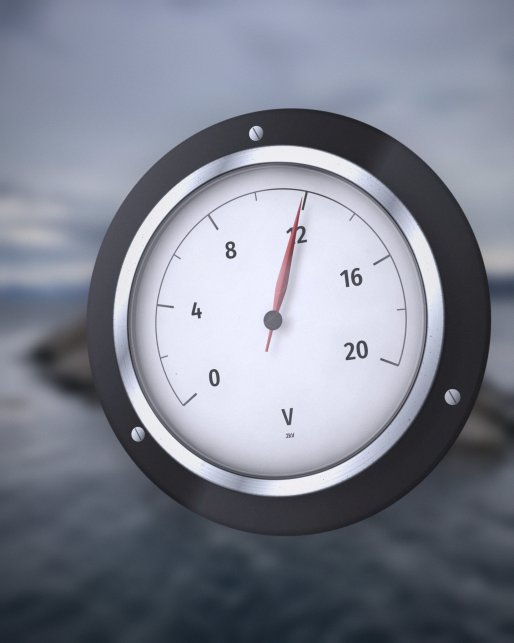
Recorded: 12
